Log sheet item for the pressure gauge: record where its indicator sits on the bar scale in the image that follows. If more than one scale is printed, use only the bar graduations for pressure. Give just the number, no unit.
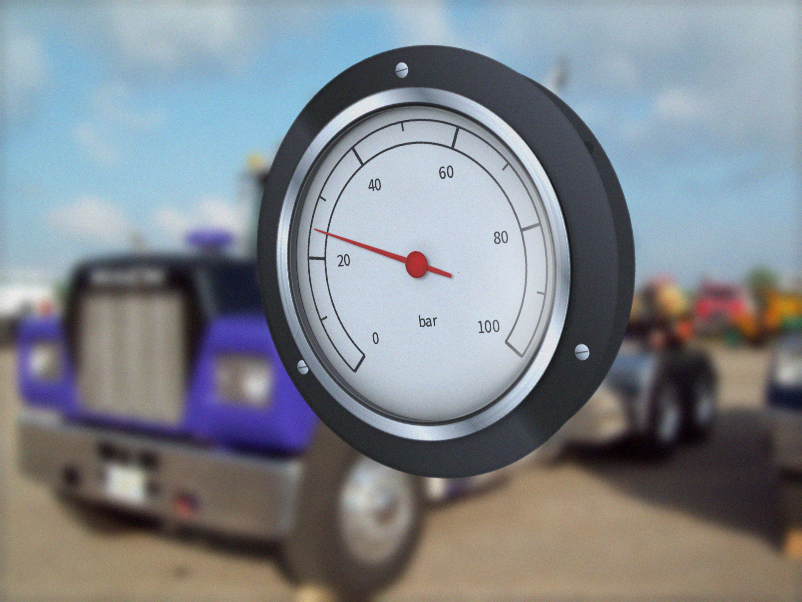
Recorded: 25
